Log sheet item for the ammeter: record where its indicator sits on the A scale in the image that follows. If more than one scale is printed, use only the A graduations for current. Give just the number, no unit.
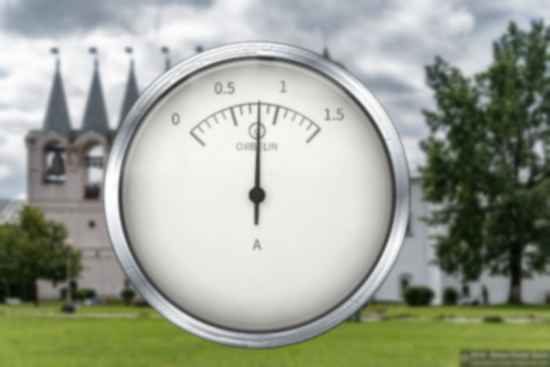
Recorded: 0.8
